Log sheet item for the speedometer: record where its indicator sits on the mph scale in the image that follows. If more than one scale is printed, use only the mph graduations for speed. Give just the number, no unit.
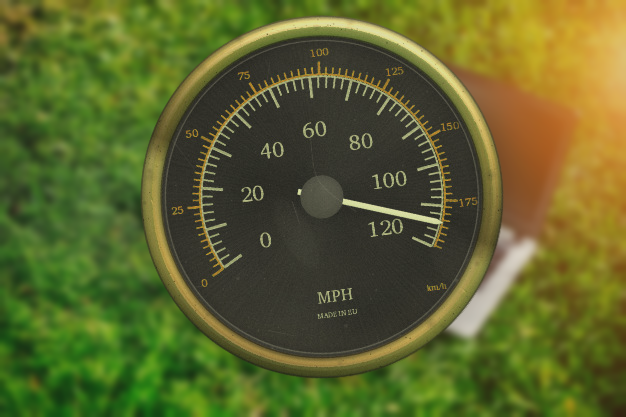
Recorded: 114
